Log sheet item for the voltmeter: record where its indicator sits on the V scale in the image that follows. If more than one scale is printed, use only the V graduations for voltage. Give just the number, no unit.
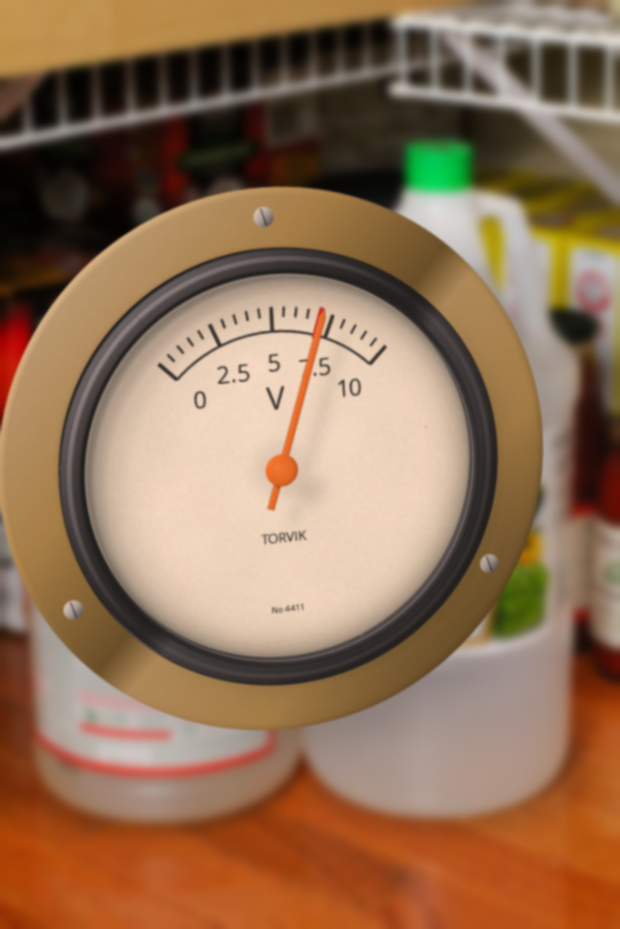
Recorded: 7
